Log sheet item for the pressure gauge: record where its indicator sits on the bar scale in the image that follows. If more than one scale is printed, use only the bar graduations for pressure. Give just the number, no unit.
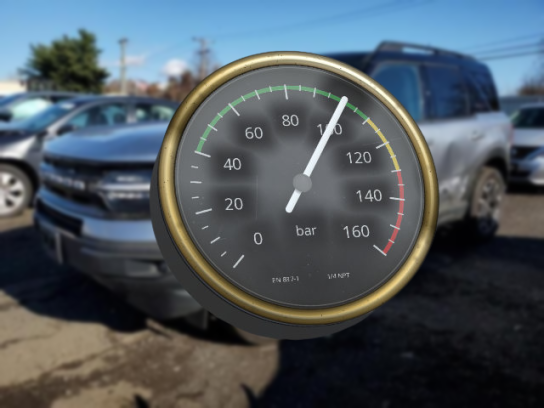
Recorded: 100
